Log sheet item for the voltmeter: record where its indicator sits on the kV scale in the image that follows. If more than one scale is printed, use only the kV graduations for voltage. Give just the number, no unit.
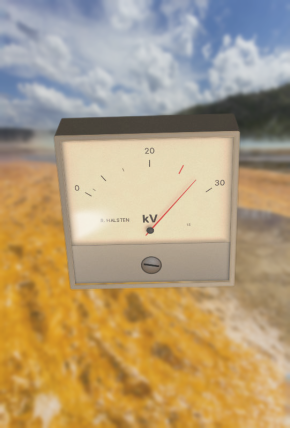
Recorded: 27.5
